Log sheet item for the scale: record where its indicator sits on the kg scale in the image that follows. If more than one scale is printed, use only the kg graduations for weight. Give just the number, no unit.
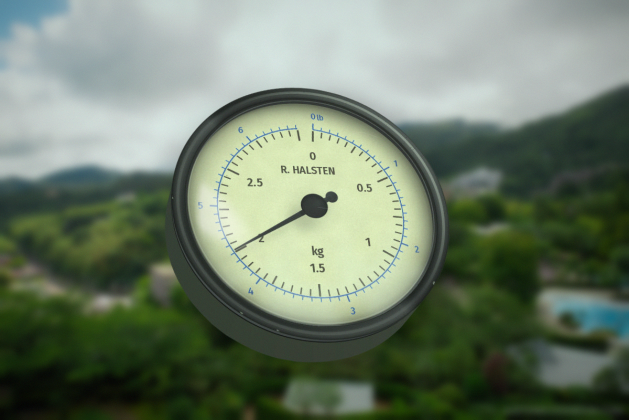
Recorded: 2
